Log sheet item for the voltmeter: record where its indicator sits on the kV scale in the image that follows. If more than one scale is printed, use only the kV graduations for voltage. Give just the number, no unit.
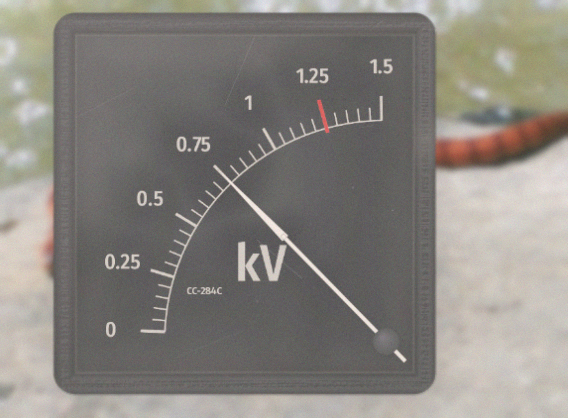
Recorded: 0.75
